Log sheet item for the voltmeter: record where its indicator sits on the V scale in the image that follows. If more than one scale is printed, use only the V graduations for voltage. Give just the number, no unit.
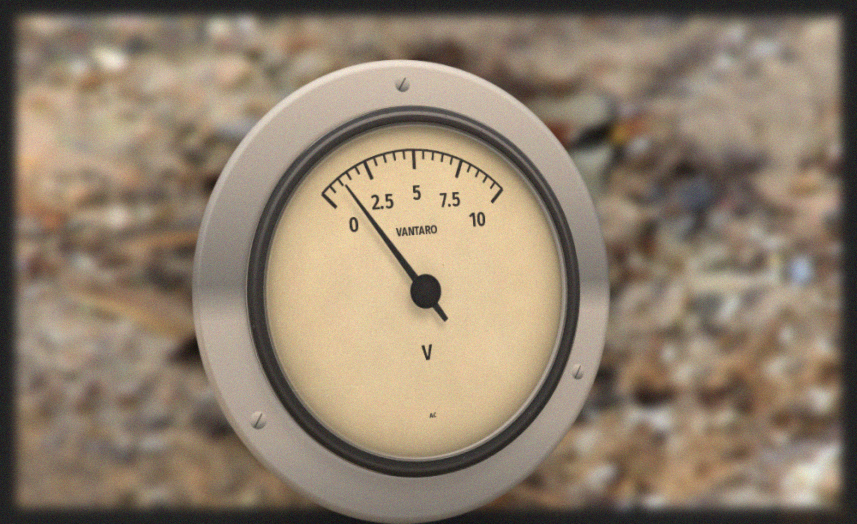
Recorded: 1
